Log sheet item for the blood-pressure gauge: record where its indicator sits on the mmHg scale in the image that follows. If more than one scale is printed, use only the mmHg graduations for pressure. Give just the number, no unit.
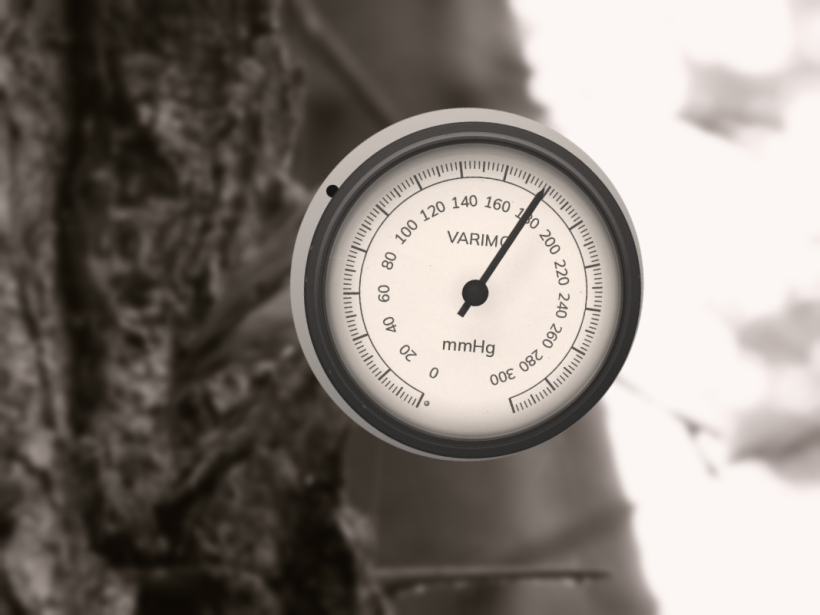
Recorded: 178
